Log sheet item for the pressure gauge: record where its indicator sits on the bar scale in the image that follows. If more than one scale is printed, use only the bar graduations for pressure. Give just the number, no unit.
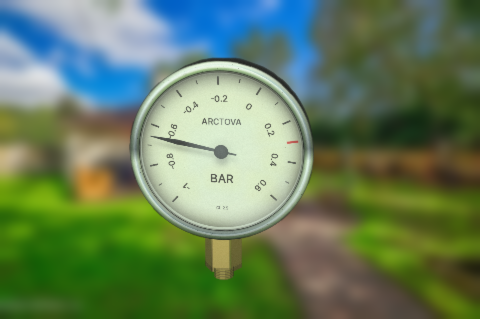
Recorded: -0.65
